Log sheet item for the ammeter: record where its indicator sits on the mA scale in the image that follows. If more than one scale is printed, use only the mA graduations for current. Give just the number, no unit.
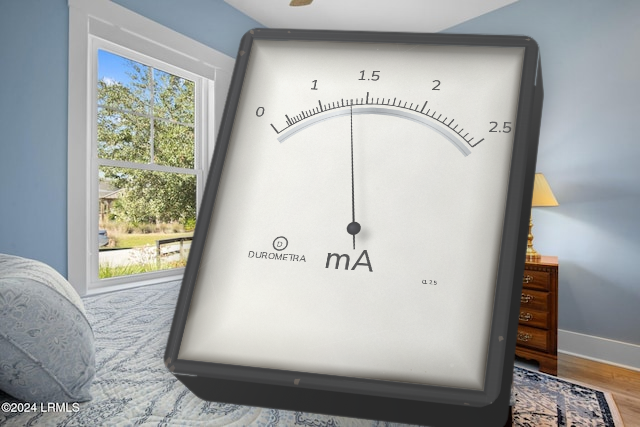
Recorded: 1.35
